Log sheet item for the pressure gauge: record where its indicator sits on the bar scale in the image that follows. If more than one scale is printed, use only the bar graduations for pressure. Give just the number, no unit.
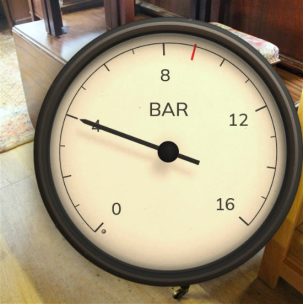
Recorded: 4
